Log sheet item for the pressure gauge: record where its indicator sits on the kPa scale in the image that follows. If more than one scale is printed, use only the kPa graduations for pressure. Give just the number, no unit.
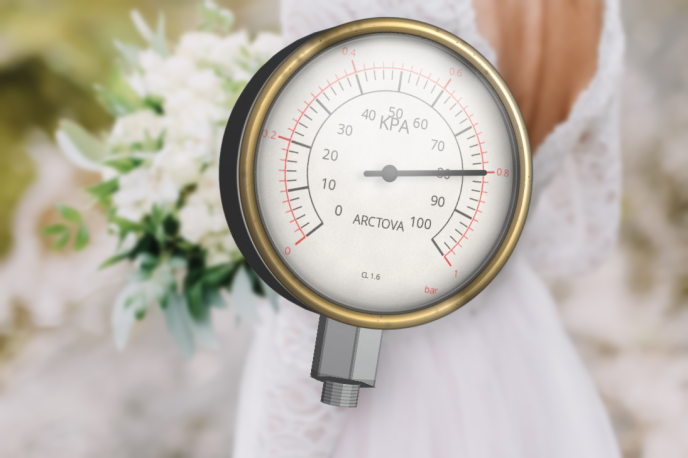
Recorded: 80
